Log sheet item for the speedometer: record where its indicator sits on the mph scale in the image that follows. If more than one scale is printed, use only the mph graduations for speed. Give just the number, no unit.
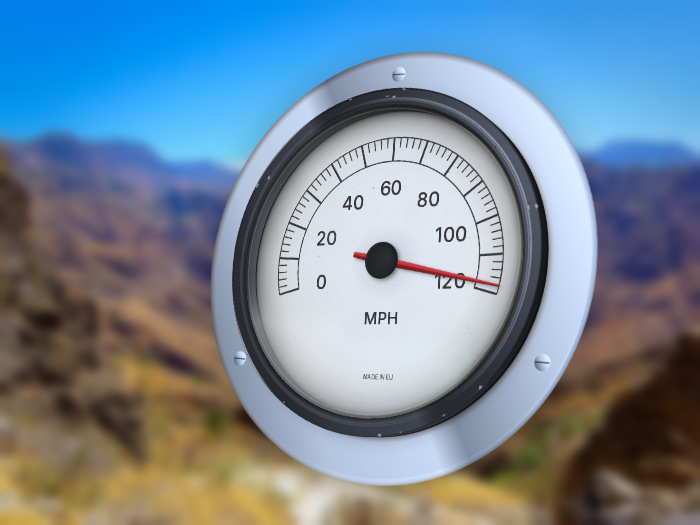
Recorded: 118
